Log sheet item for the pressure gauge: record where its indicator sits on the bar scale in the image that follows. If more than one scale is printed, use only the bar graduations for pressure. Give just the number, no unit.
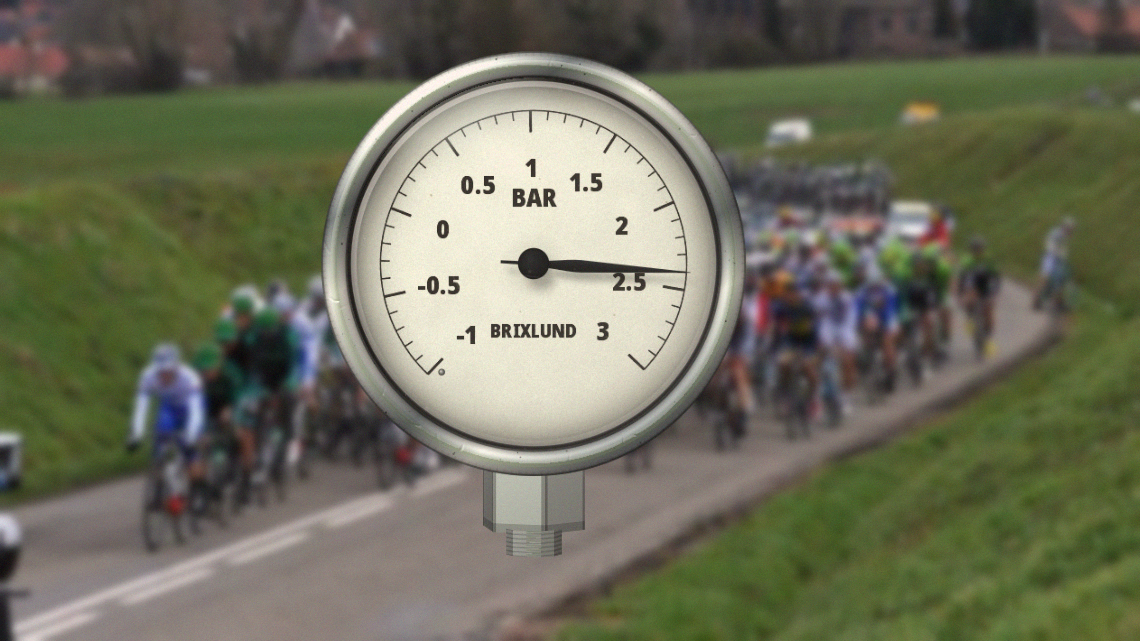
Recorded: 2.4
